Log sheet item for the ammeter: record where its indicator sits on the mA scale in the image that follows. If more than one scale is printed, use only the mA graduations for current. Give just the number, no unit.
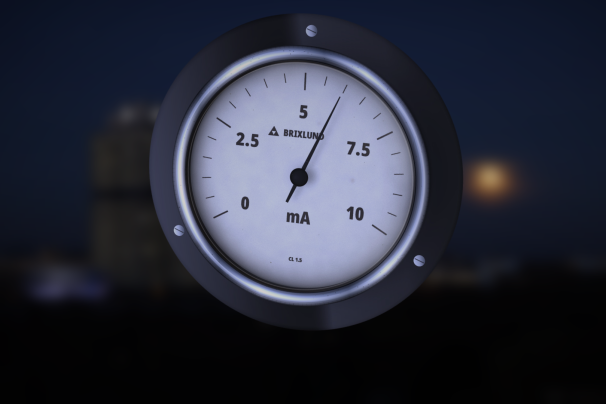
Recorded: 6
